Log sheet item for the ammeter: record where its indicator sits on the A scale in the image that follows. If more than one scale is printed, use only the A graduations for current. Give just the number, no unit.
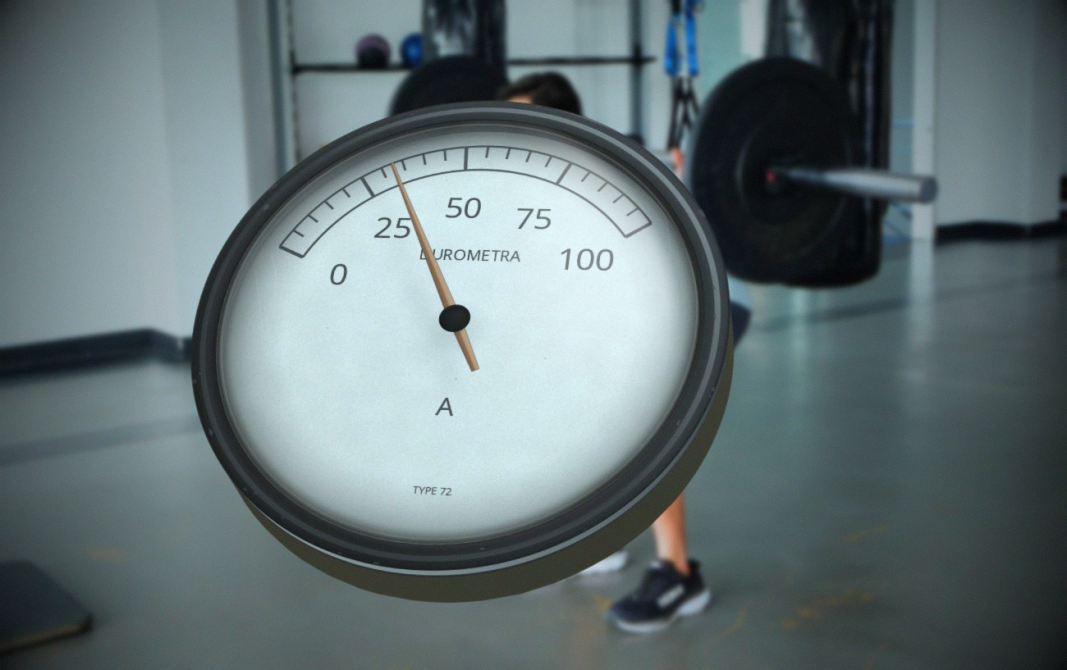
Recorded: 32.5
